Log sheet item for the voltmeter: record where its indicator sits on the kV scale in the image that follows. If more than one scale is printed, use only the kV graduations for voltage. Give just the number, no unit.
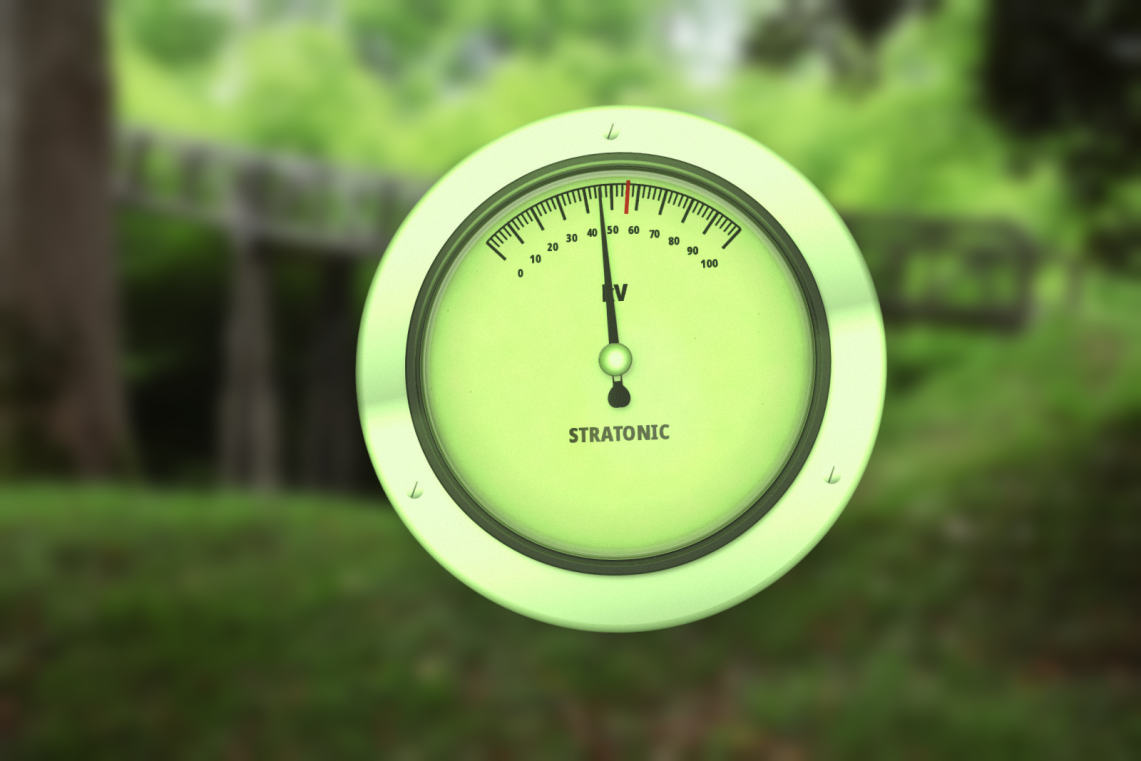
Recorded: 46
